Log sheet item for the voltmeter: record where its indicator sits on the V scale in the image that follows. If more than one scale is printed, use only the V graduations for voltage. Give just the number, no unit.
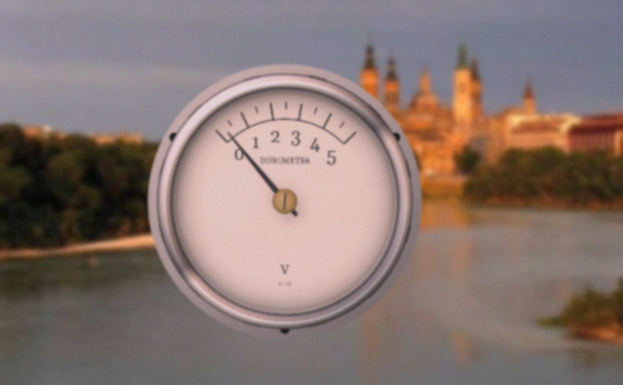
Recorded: 0.25
